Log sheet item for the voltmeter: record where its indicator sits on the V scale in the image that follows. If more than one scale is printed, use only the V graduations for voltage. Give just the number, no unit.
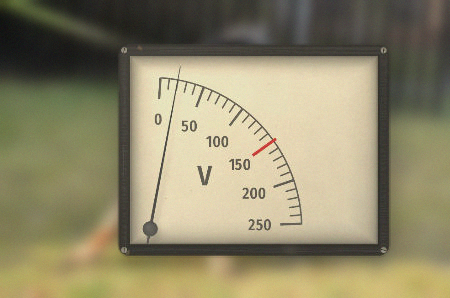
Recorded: 20
